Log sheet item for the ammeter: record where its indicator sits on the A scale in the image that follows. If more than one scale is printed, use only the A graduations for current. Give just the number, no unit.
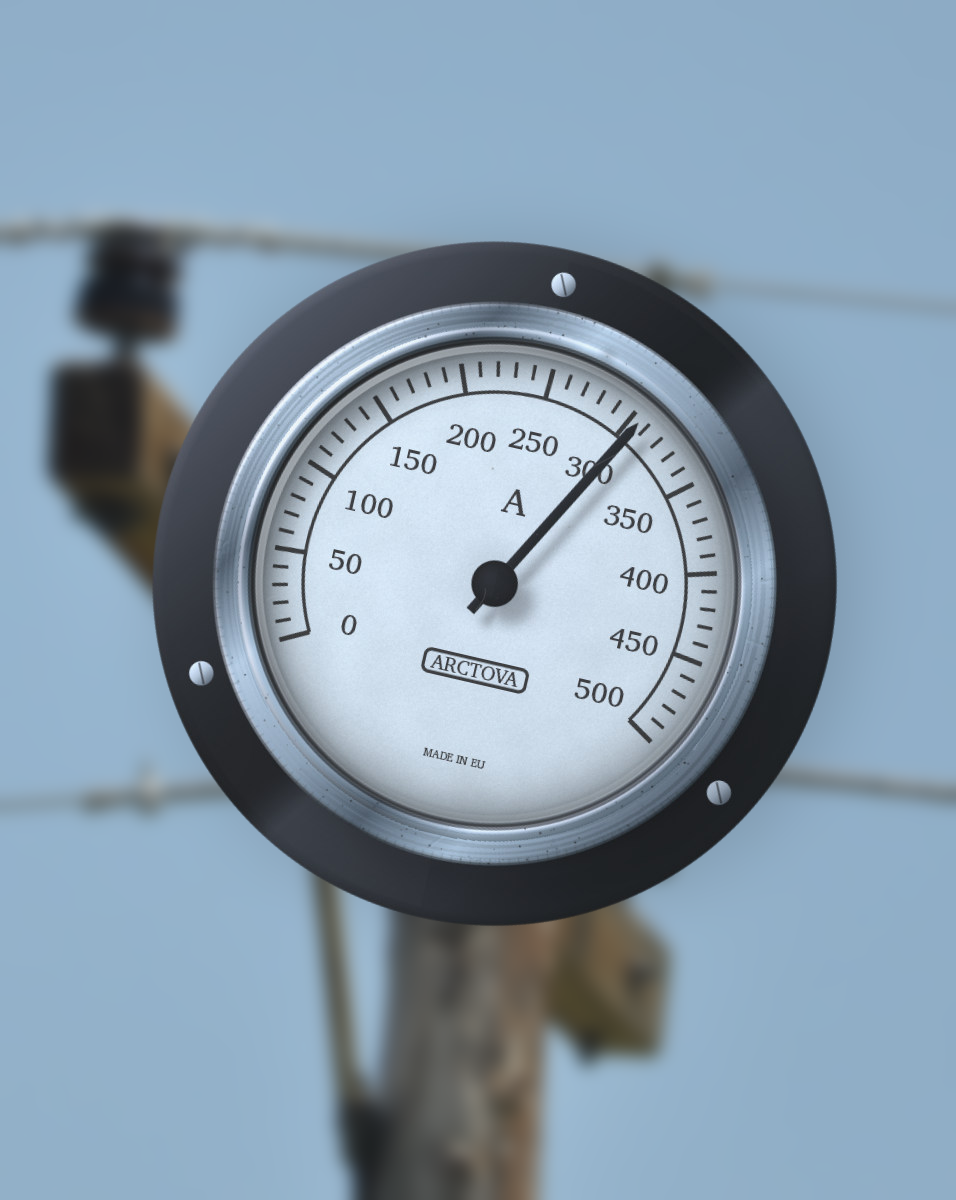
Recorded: 305
